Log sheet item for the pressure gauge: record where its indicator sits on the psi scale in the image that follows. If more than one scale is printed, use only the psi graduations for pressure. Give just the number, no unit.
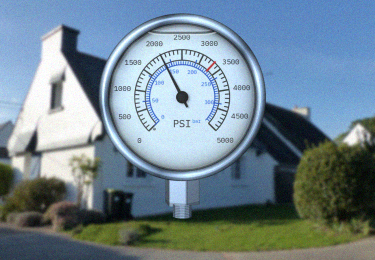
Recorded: 2000
